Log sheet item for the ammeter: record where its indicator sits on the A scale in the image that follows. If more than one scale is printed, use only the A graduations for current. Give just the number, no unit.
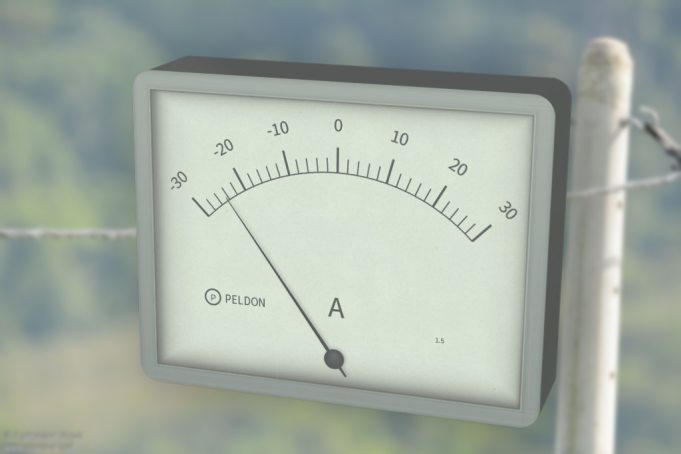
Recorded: -24
